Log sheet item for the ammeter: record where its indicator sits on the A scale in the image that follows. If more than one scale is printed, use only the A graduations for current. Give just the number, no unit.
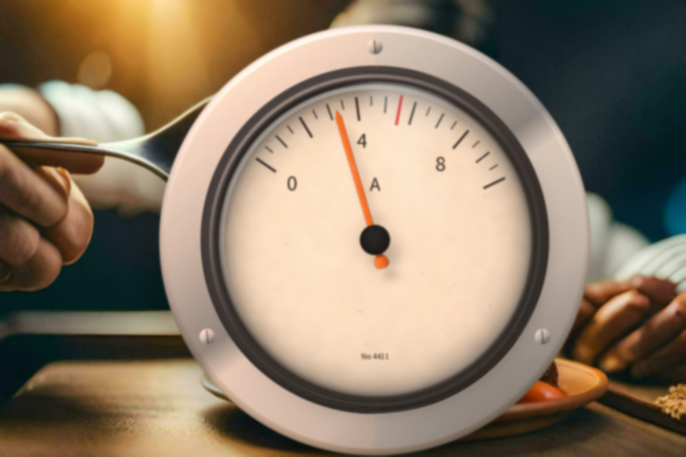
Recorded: 3.25
